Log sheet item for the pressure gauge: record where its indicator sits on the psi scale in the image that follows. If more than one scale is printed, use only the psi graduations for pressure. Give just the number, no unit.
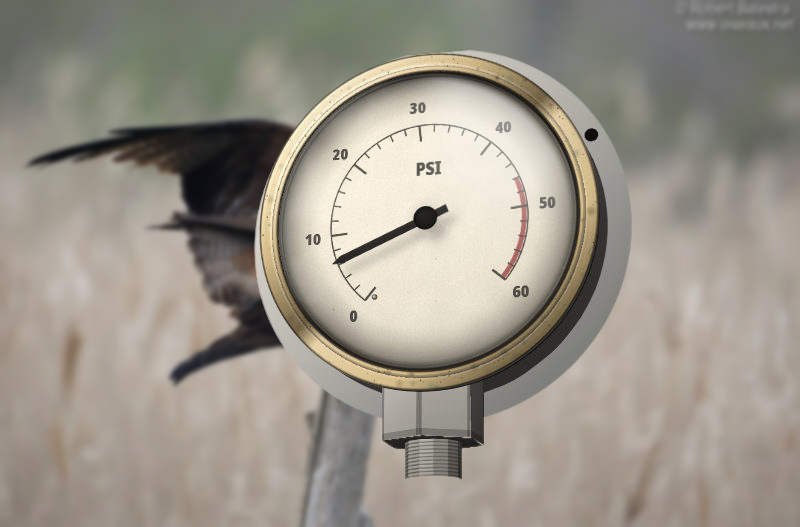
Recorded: 6
